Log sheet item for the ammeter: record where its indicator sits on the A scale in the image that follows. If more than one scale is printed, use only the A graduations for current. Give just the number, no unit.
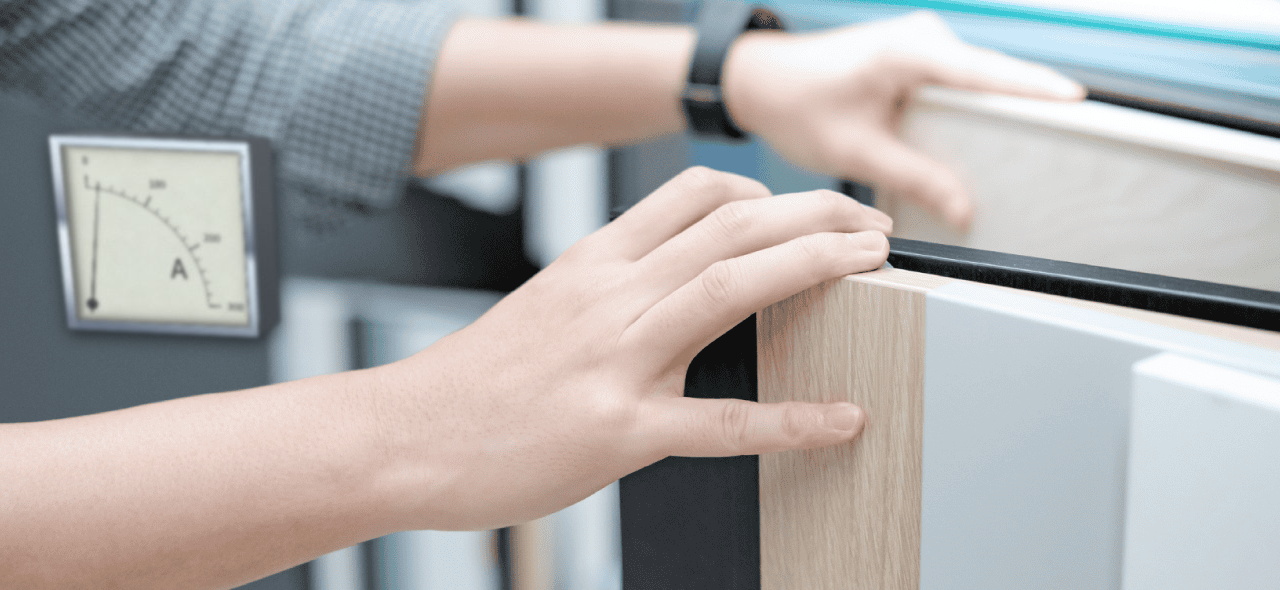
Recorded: 20
